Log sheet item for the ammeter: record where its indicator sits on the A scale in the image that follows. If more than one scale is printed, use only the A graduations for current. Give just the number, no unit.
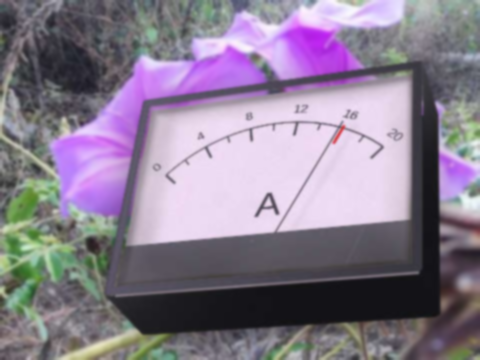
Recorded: 16
